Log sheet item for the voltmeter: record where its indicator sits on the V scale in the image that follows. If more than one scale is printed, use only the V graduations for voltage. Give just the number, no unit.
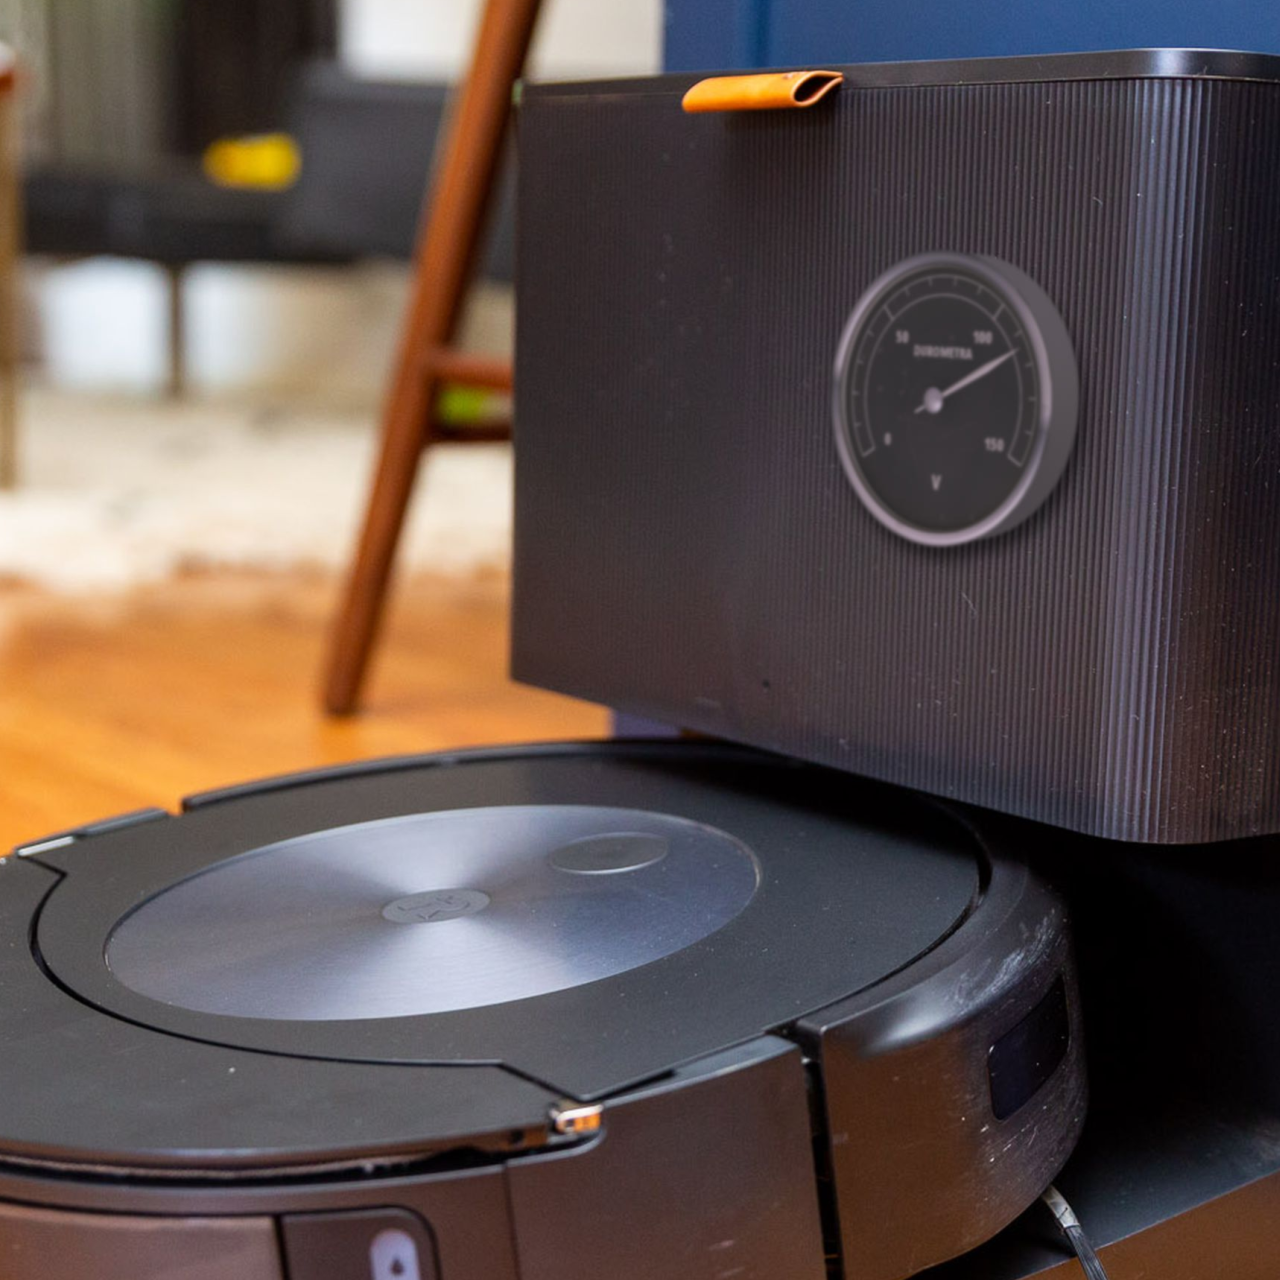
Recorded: 115
